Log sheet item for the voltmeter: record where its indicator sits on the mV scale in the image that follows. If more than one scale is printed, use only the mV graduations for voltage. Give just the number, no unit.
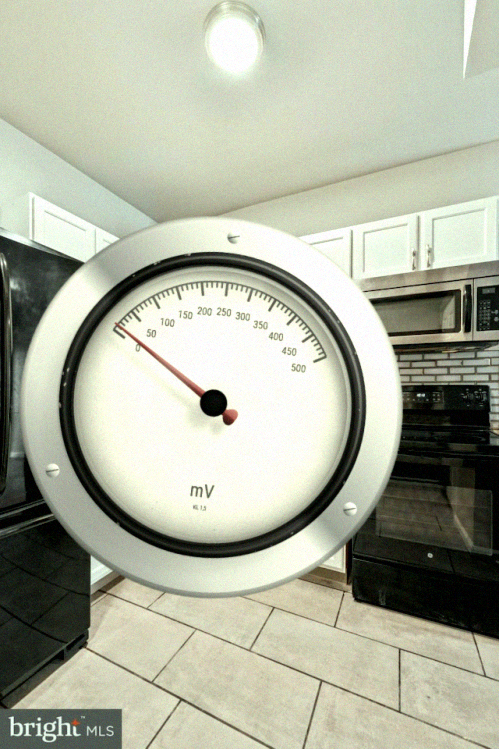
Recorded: 10
